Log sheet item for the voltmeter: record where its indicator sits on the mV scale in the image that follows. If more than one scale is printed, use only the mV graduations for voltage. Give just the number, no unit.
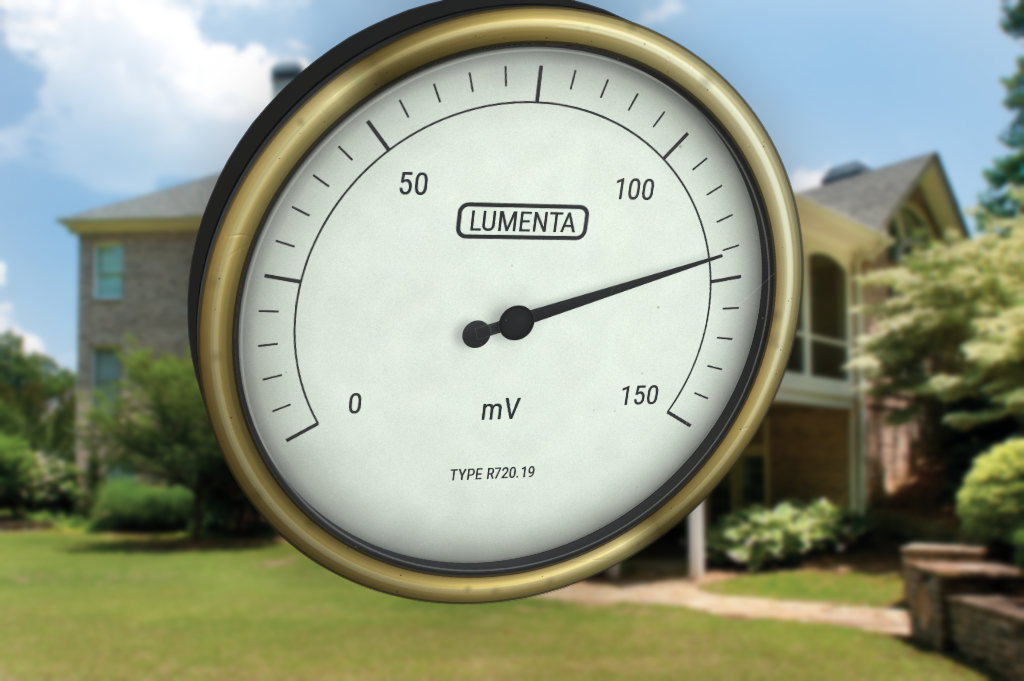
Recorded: 120
